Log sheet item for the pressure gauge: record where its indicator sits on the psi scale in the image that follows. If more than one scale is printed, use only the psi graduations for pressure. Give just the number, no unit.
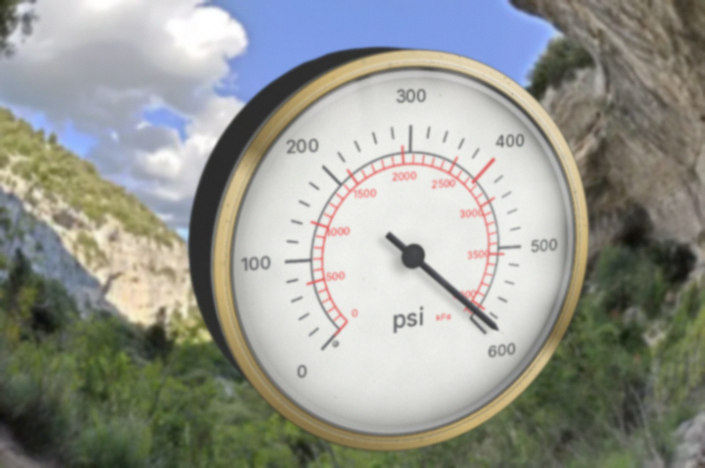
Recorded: 590
